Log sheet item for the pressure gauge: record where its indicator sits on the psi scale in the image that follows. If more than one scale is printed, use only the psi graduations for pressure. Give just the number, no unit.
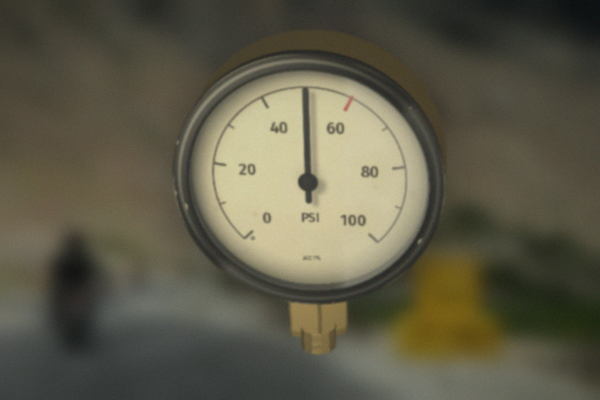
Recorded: 50
